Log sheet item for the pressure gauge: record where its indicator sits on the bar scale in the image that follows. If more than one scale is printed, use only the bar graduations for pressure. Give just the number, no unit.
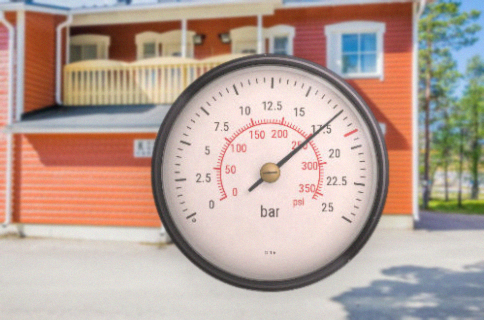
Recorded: 17.5
